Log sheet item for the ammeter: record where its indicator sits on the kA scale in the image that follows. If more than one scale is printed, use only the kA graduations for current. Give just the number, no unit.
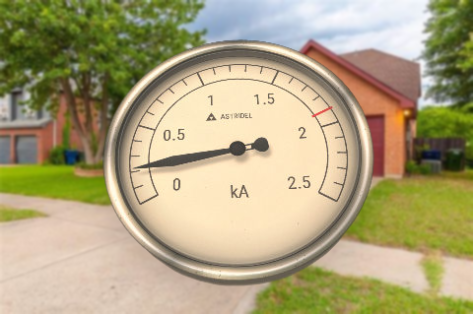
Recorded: 0.2
